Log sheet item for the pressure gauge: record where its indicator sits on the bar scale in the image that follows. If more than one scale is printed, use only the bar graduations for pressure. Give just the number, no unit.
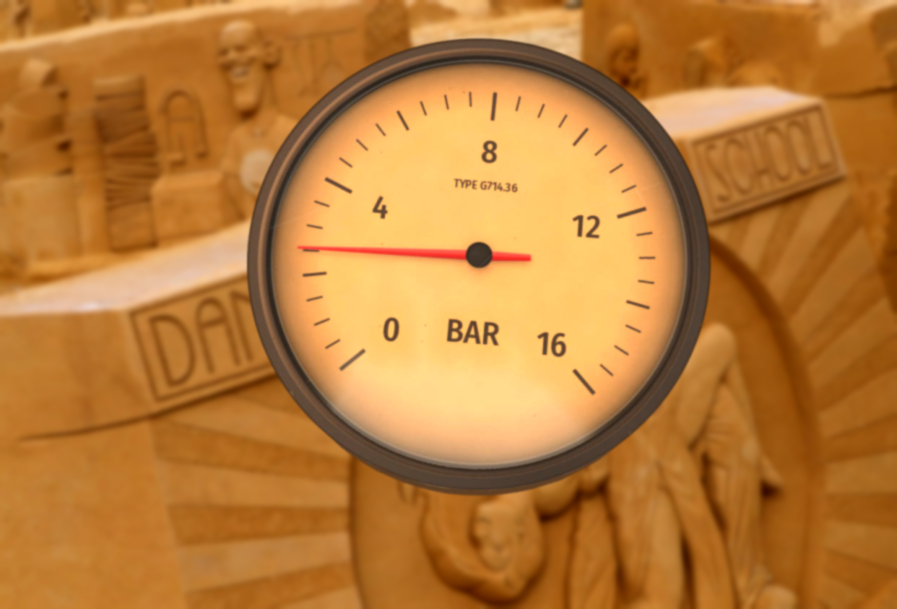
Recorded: 2.5
